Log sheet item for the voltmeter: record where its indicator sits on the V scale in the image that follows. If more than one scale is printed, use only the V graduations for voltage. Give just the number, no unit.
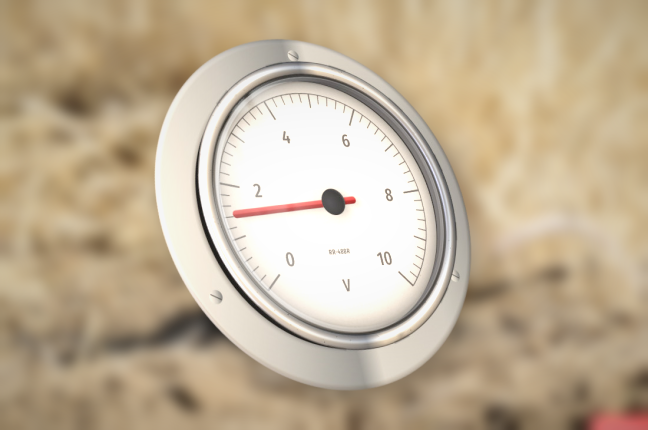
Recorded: 1.4
